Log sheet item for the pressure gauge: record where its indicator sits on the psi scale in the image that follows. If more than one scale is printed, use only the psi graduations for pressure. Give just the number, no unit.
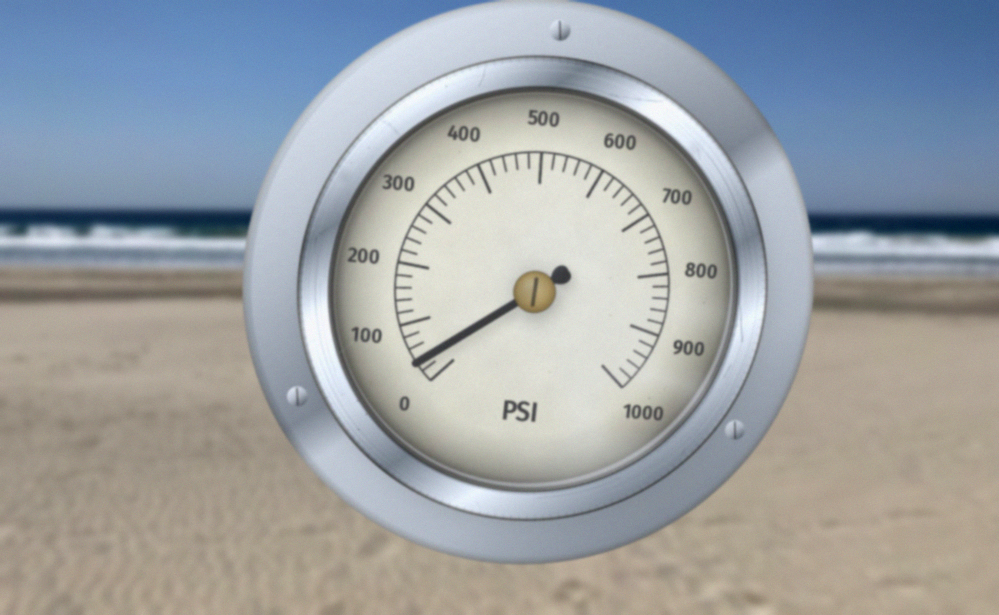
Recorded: 40
